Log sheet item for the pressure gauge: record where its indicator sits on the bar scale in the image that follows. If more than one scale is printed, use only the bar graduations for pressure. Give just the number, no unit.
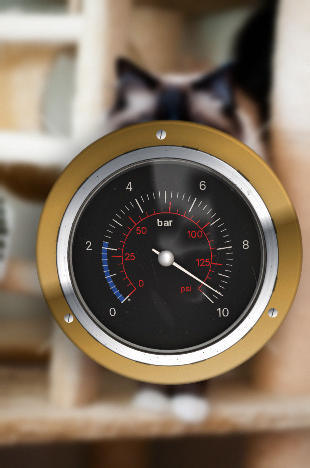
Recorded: 9.6
